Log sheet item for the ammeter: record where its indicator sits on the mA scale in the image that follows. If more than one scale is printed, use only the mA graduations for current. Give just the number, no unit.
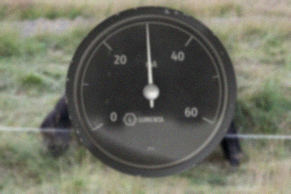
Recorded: 30
